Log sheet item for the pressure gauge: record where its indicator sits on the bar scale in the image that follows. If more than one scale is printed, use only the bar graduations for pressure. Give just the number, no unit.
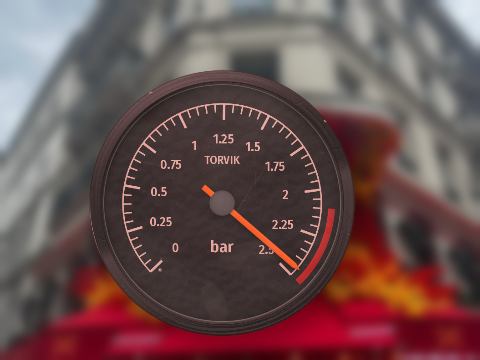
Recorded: 2.45
